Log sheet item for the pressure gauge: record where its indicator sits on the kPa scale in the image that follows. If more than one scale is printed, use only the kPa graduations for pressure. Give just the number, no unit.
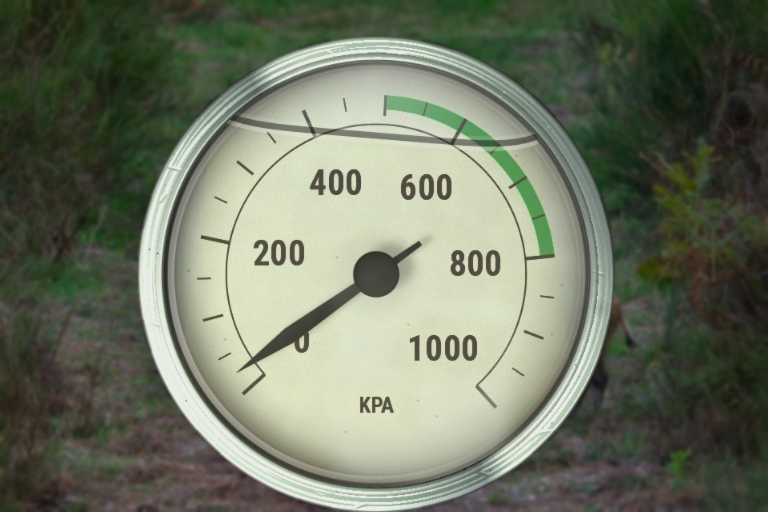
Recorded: 25
